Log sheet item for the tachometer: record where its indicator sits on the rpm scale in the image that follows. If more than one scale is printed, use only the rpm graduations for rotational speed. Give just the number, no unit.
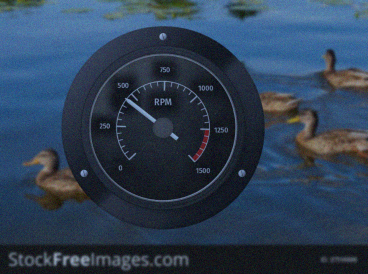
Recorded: 450
